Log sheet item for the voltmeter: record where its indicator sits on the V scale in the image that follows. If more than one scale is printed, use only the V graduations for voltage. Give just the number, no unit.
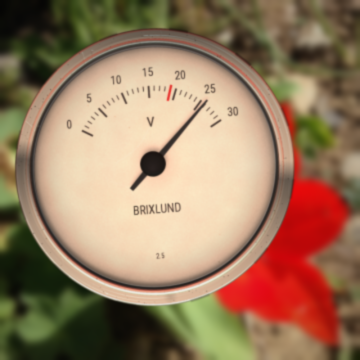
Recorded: 26
